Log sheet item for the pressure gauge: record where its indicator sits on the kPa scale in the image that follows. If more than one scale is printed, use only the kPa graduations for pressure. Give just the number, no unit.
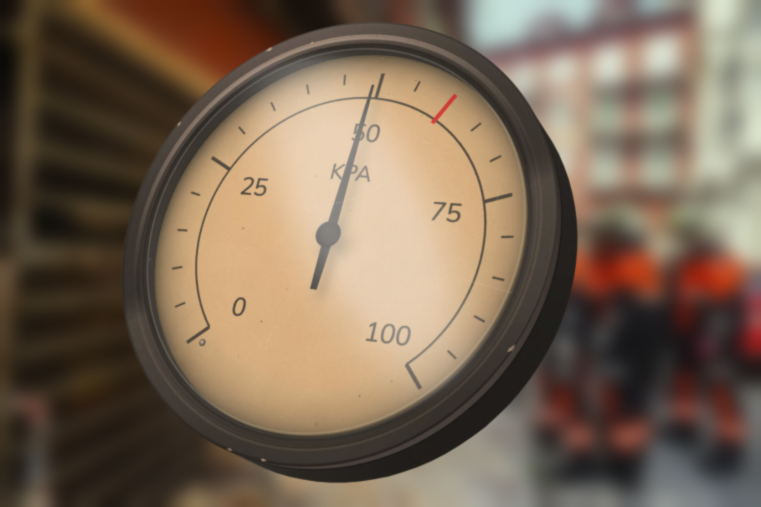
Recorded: 50
